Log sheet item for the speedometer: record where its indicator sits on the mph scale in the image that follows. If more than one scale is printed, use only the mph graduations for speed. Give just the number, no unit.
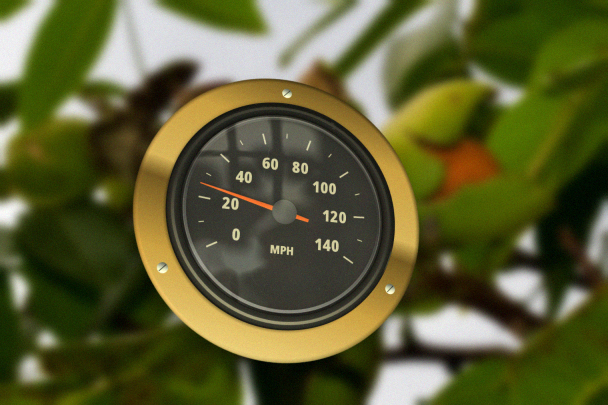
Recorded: 25
